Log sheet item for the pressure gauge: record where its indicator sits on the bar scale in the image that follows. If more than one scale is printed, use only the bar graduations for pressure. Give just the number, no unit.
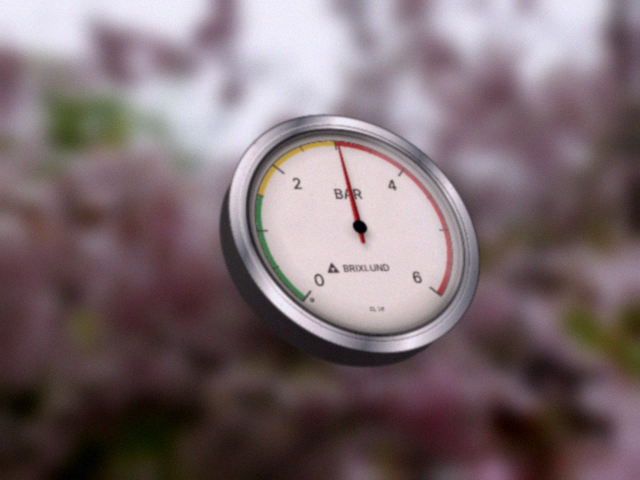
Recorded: 3
